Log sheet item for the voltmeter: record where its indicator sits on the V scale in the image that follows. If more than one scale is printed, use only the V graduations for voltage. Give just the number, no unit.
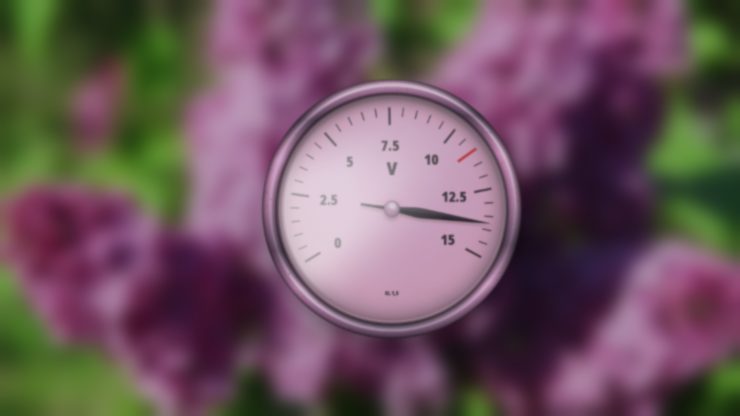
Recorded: 13.75
